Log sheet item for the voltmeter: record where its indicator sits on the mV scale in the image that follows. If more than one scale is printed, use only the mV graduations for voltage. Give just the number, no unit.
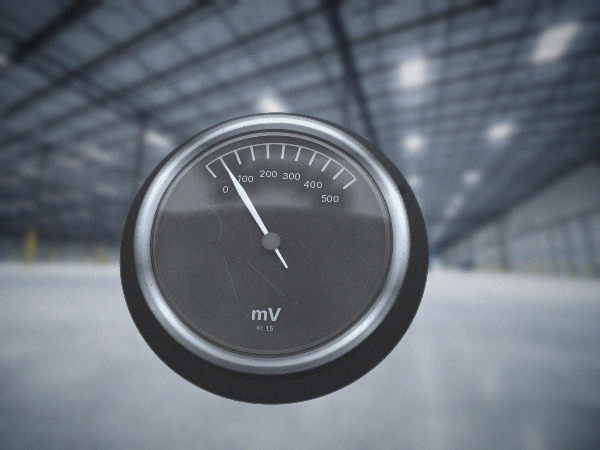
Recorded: 50
